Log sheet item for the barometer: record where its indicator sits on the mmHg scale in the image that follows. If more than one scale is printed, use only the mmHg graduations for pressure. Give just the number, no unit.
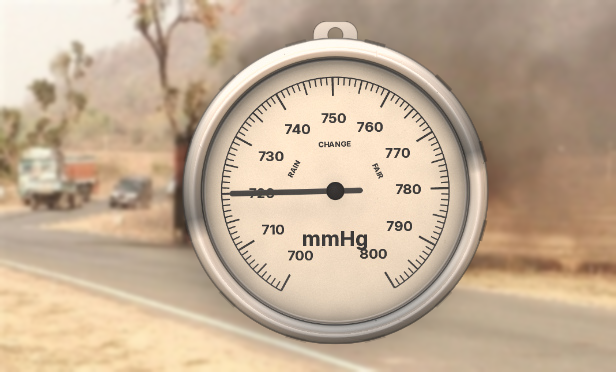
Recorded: 720
